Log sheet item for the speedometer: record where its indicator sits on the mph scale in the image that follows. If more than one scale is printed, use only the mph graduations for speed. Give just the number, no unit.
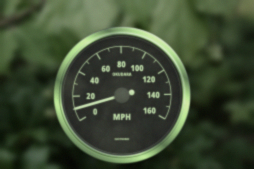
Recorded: 10
